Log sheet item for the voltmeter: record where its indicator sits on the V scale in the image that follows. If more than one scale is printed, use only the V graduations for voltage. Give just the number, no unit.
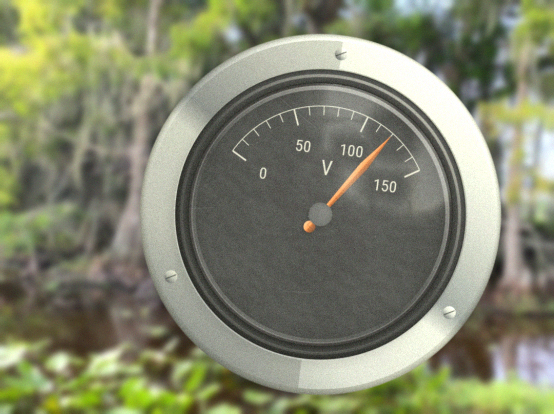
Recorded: 120
